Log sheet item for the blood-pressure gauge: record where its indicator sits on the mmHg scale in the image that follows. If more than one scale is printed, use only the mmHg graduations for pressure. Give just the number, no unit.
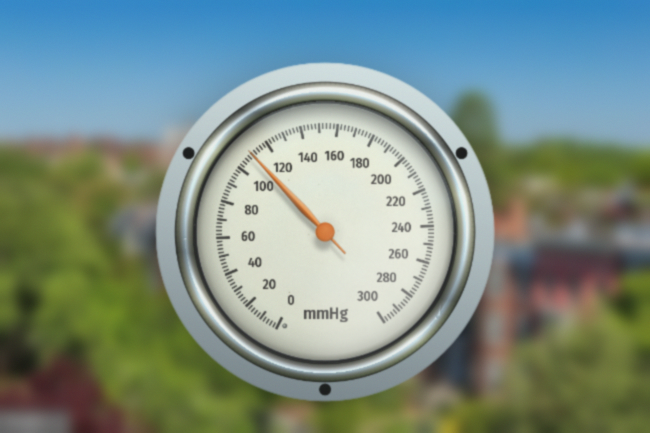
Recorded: 110
